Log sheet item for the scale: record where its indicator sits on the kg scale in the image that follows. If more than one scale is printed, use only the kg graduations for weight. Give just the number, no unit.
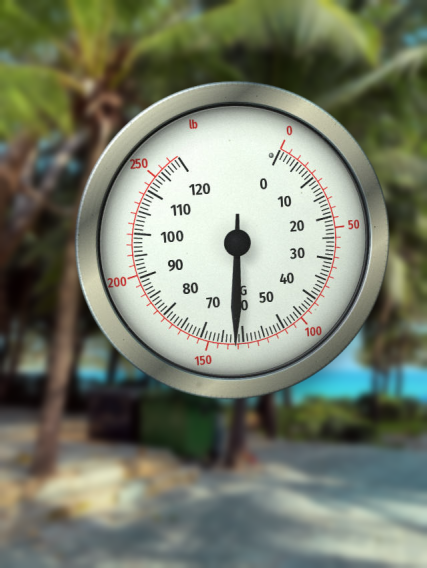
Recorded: 62
